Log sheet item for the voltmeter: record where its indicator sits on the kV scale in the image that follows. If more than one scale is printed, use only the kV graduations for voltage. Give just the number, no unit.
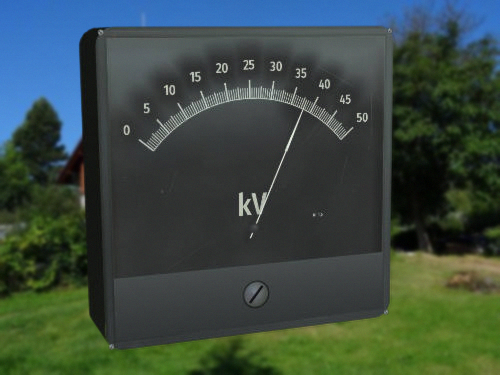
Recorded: 37.5
